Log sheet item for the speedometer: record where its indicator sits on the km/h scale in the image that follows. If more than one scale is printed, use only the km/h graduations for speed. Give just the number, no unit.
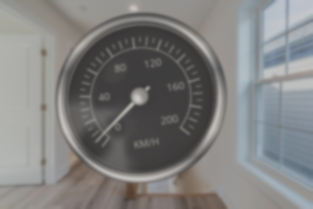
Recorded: 5
